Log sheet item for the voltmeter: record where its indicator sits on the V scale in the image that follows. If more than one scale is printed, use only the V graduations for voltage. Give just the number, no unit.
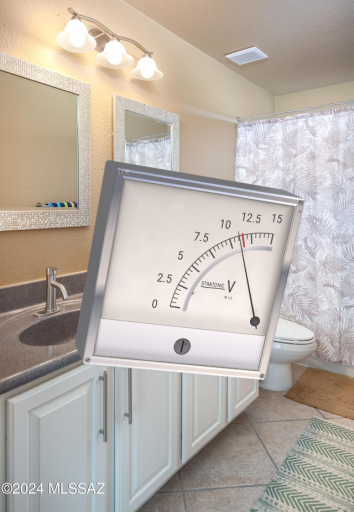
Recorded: 11
